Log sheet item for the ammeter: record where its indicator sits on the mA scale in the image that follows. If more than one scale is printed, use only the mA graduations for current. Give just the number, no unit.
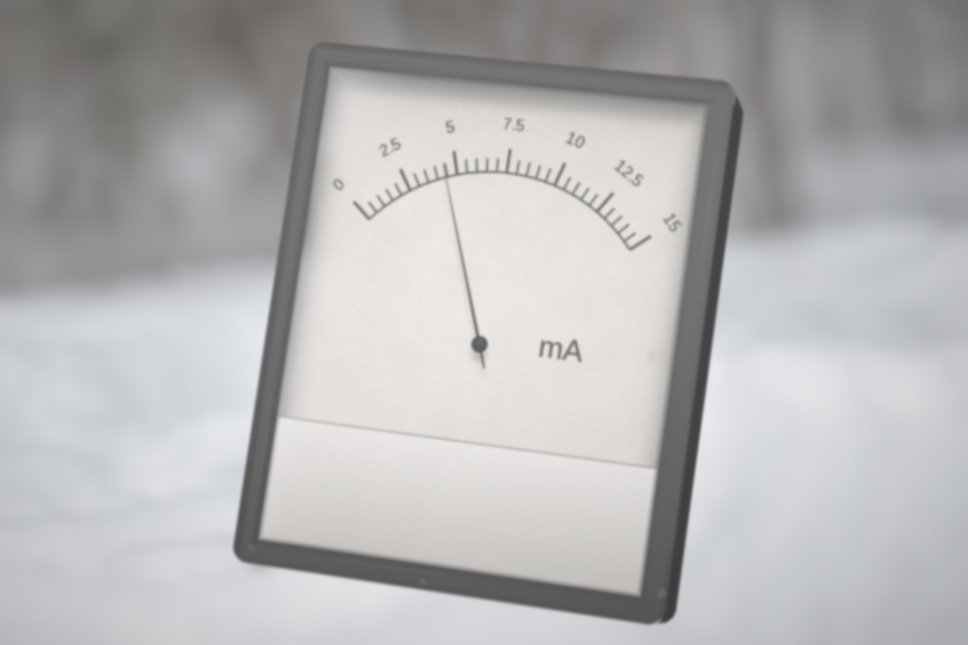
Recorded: 4.5
